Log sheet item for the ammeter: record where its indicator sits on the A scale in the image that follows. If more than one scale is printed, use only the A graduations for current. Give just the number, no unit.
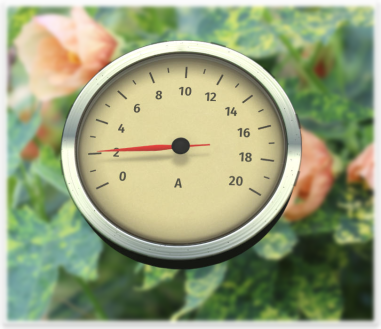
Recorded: 2
